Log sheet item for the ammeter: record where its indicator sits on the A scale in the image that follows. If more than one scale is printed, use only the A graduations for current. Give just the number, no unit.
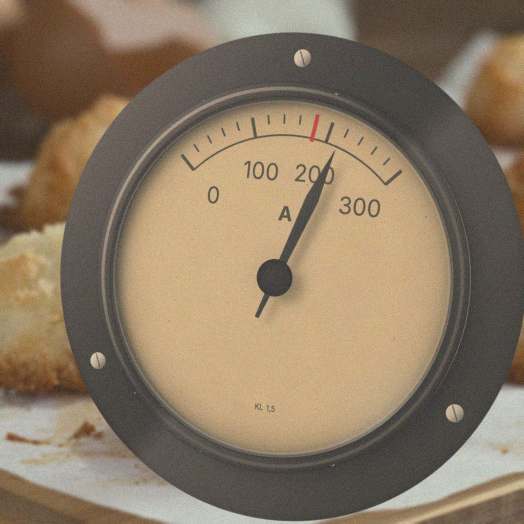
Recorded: 220
